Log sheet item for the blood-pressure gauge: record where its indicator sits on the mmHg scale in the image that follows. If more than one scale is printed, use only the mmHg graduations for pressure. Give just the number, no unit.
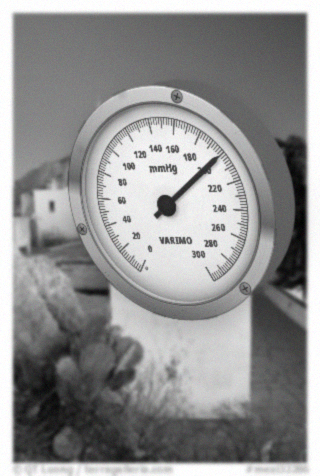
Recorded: 200
